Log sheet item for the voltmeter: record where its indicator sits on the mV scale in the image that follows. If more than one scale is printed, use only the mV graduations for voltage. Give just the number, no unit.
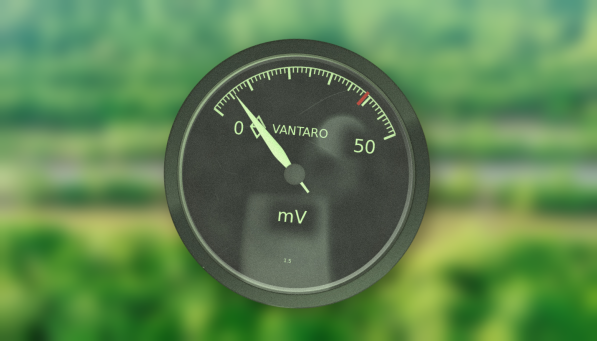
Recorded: 6
